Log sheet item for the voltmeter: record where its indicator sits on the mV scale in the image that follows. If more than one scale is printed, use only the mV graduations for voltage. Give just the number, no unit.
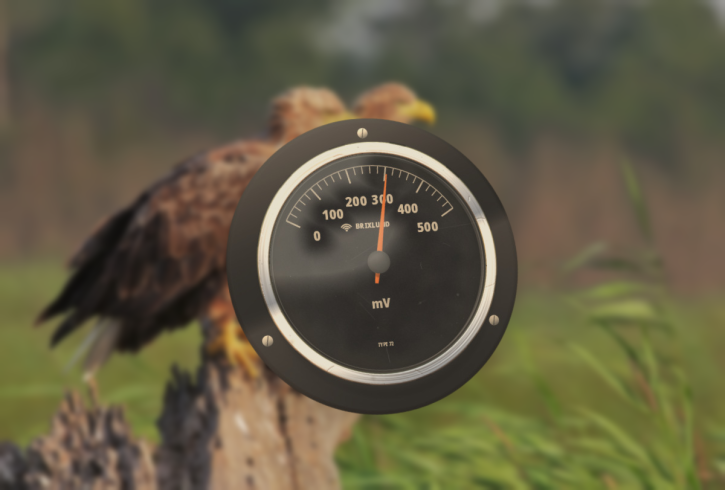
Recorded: 300
